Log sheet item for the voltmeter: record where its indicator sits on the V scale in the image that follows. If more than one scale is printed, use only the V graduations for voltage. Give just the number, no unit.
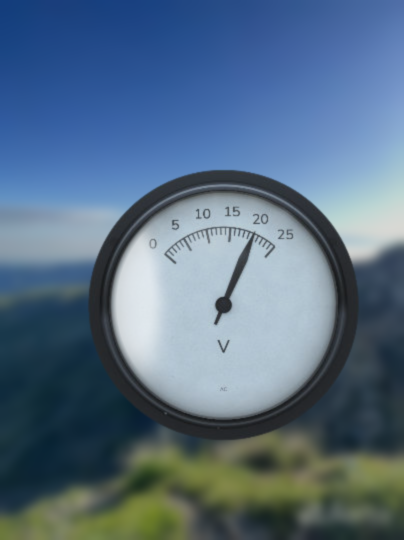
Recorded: 20
